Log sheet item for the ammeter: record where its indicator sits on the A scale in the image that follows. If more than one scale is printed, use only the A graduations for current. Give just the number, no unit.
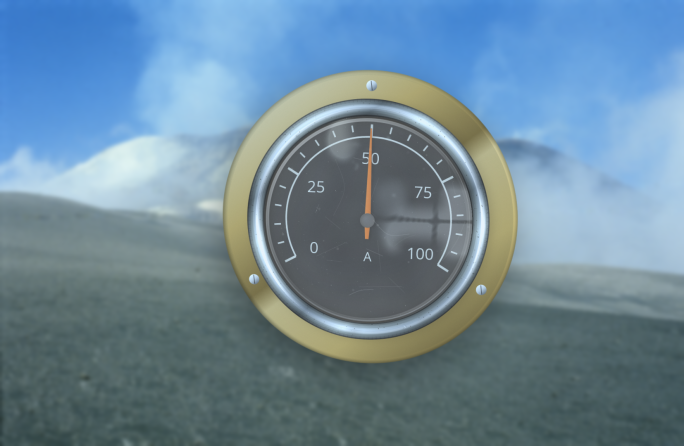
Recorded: 50
